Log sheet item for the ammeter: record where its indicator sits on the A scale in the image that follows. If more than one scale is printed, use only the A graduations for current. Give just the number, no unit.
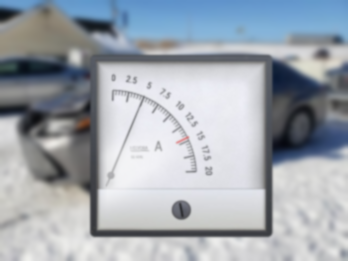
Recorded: 5
